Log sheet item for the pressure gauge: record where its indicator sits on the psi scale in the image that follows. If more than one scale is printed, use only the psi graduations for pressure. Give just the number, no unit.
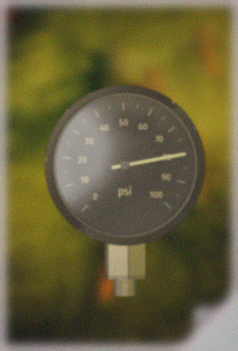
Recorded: 80
